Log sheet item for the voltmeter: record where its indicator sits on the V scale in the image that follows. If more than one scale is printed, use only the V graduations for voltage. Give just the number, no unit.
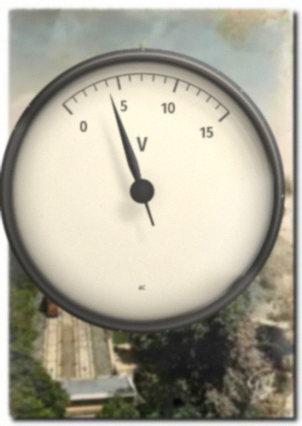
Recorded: 4
